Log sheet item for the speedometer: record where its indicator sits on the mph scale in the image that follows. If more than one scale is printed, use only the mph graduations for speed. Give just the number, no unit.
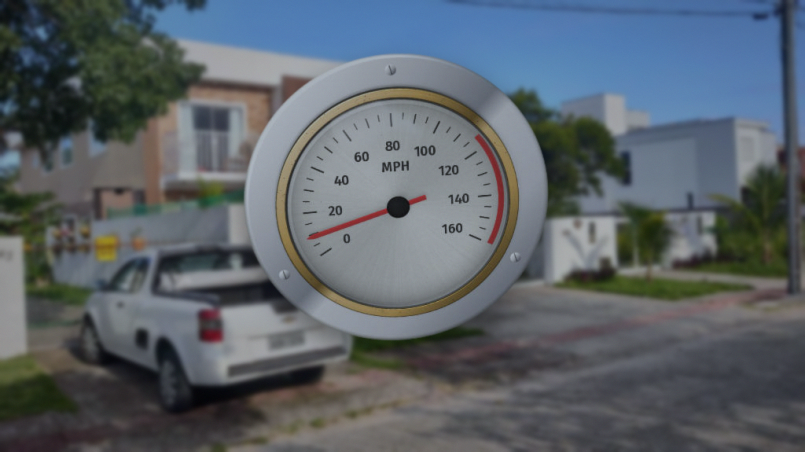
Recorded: 10
